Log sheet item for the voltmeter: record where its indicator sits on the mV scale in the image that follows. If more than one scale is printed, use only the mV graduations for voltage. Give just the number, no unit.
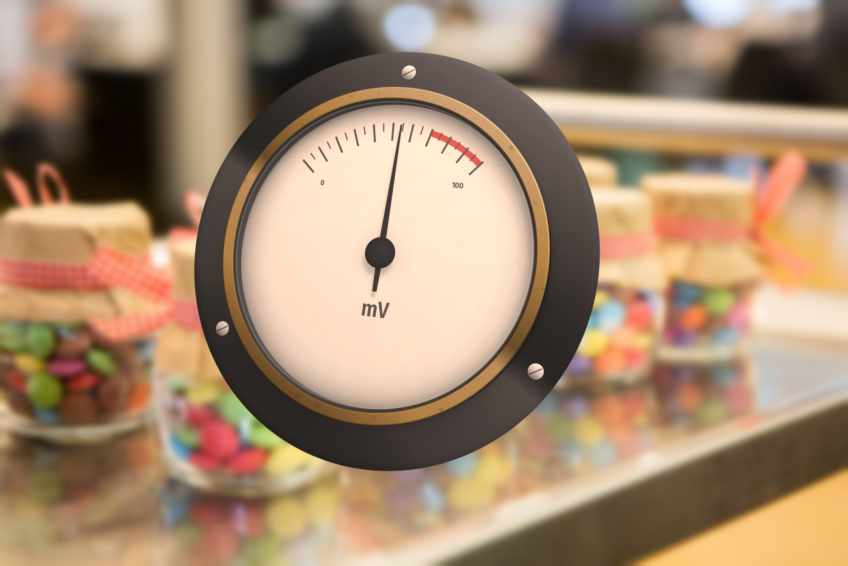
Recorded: 55
